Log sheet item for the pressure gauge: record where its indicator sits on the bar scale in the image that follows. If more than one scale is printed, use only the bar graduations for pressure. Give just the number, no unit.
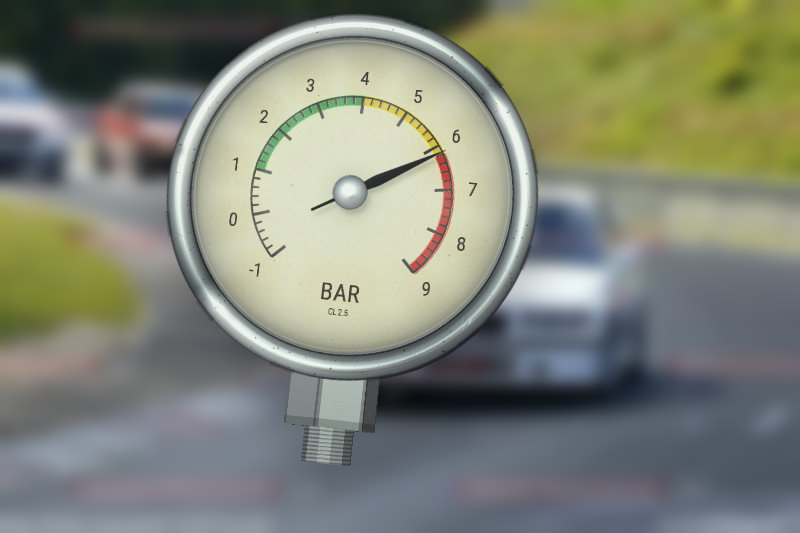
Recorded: 6.2
